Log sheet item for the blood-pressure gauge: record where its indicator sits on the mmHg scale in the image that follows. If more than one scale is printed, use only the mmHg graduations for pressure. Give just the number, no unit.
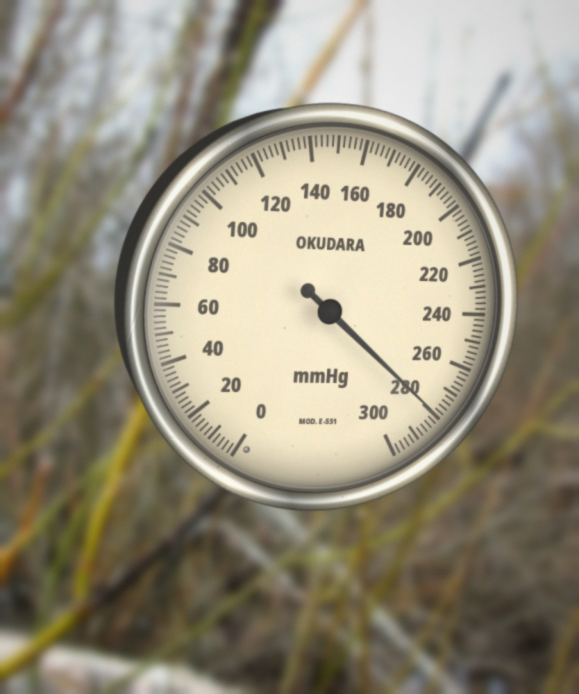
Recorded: 280
